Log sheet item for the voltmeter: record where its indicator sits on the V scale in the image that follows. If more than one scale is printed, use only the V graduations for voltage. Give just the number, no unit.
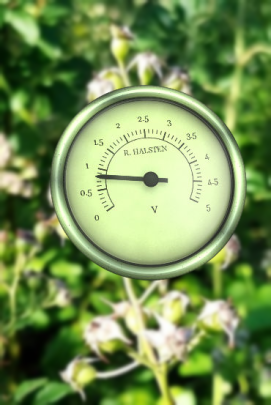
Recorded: 0.8
